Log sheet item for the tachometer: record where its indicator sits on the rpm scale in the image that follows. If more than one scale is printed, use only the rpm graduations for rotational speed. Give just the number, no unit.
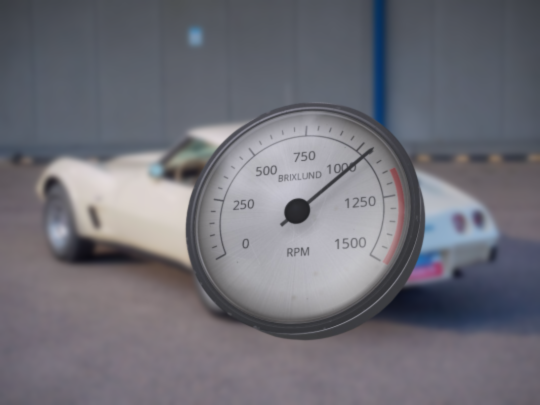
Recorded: 1050
